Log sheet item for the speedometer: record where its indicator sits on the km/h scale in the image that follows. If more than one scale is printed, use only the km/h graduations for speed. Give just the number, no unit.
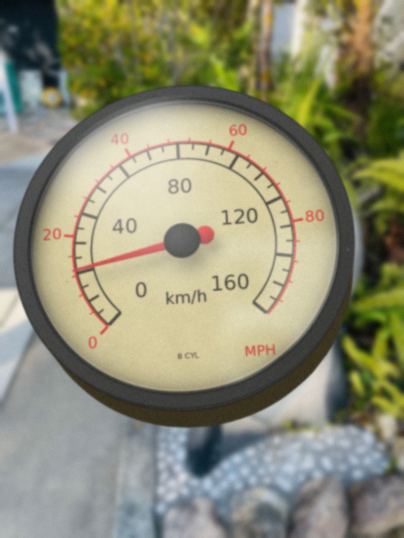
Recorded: 20
